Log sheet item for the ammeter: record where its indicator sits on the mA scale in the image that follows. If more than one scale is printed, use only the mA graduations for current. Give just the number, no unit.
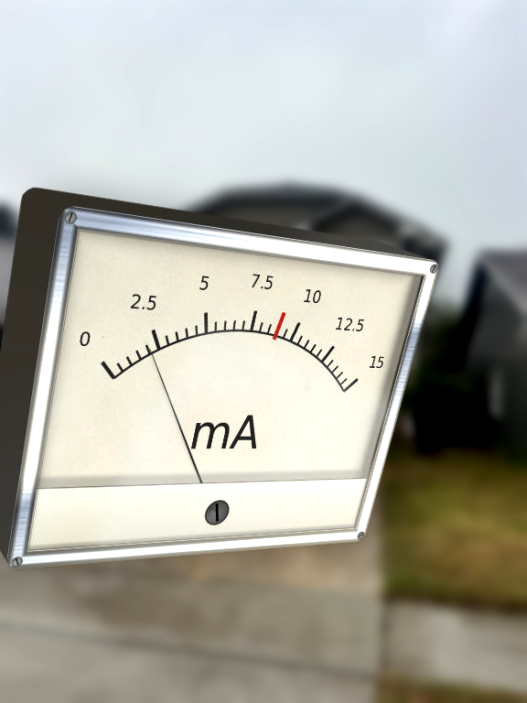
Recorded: 2
